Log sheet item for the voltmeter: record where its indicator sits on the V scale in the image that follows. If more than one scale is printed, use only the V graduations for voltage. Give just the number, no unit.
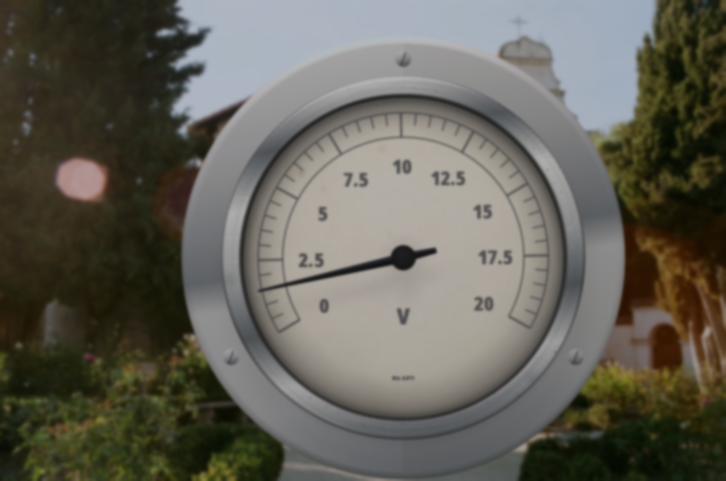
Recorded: 1.5
